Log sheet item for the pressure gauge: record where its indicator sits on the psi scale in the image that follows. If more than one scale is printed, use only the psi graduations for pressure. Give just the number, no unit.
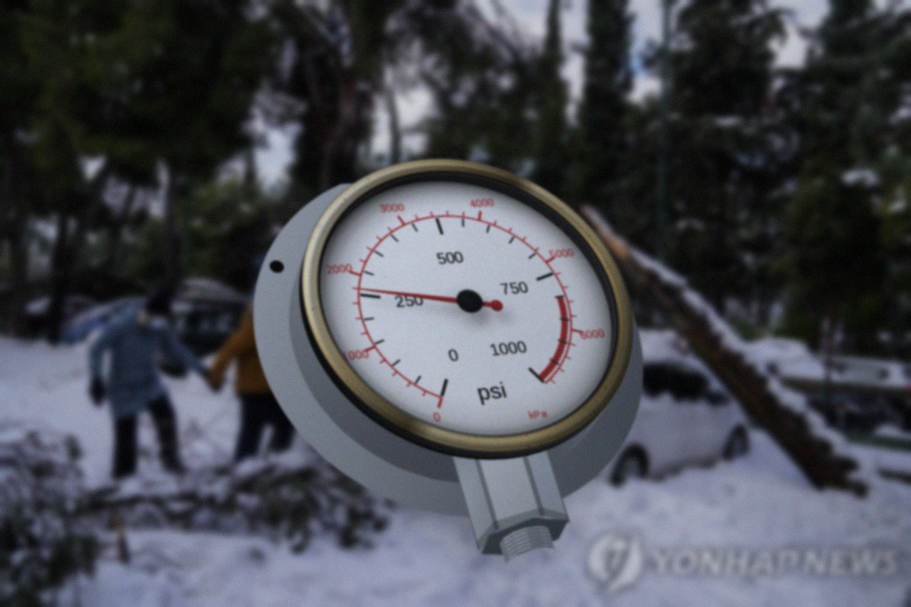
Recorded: 250
